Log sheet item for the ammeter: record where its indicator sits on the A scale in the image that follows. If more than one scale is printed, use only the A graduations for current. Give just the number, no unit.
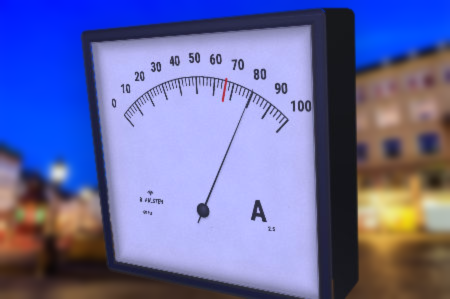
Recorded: 80
